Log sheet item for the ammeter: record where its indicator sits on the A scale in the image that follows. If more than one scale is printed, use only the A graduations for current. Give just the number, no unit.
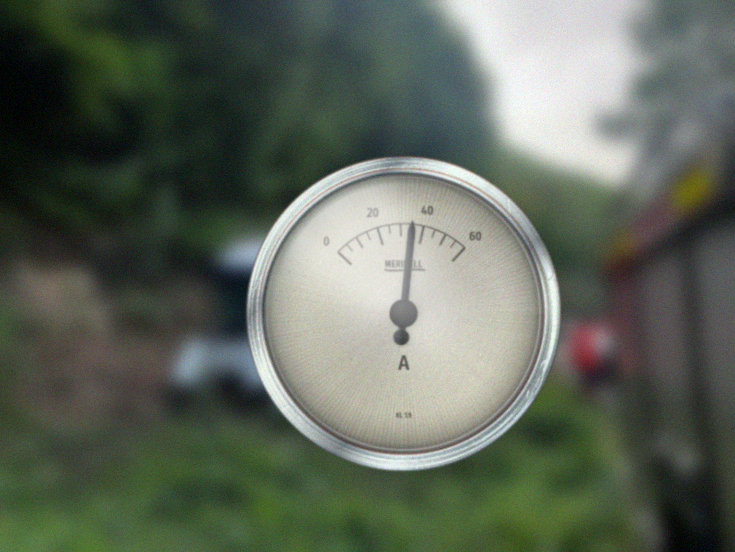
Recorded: 35
